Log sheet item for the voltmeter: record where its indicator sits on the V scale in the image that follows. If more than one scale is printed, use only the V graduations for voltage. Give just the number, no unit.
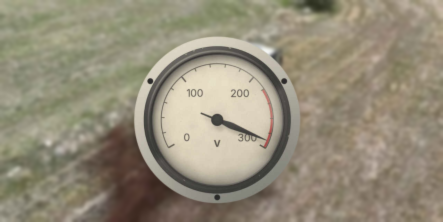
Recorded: 290
